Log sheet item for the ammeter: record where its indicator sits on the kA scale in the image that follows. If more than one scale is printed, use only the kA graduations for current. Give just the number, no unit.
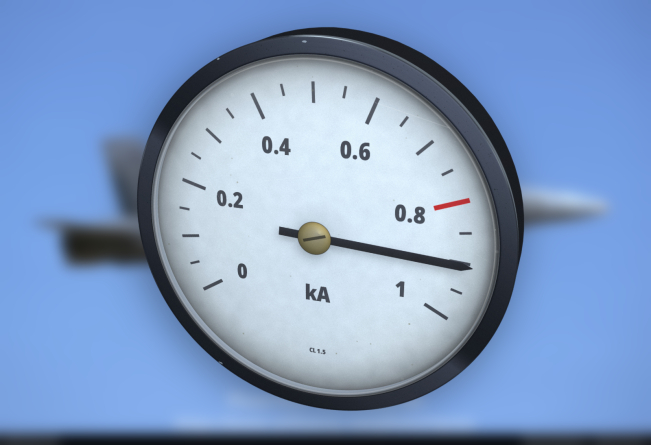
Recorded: 0.9
